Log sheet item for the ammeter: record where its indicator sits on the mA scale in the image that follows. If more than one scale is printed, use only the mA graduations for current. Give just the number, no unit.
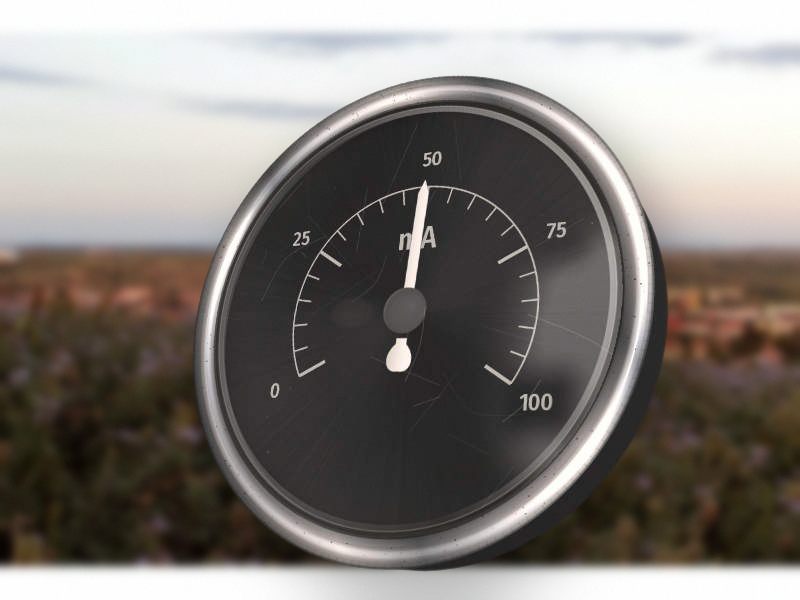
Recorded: 50
